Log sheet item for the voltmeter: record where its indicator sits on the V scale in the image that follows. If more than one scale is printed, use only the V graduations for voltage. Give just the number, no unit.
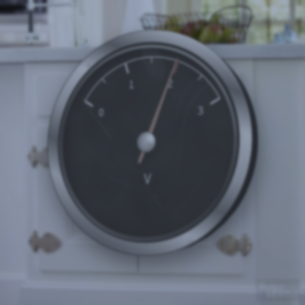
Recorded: 2
